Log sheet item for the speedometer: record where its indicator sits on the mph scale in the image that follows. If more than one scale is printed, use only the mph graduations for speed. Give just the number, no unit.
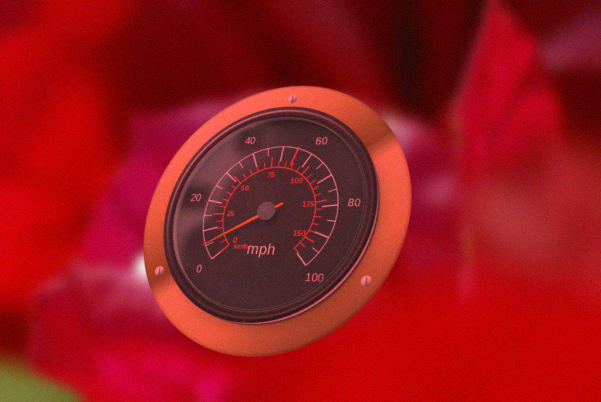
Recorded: 5
